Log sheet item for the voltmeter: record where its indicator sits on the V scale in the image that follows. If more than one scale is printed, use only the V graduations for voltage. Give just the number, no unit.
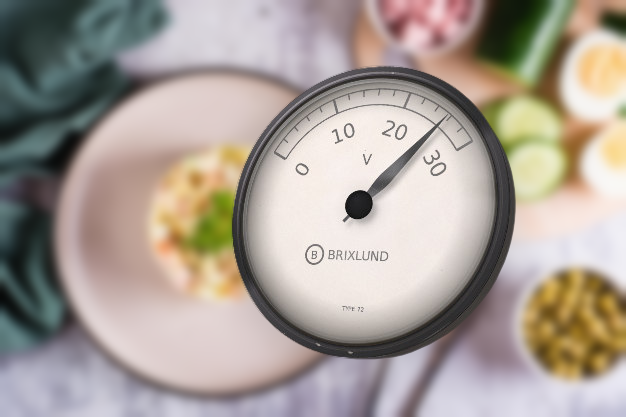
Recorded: 26
